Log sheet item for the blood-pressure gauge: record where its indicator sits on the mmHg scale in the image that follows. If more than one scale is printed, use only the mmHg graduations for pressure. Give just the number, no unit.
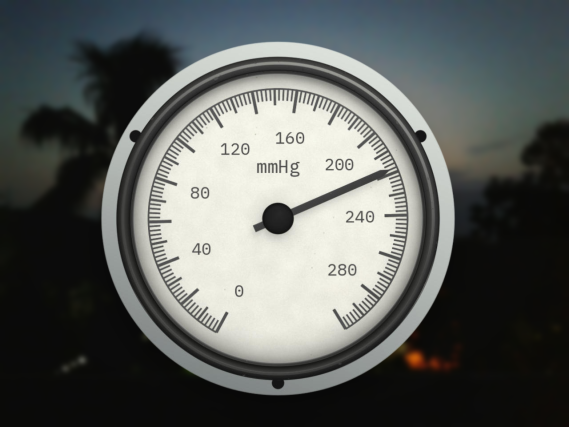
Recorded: 218
